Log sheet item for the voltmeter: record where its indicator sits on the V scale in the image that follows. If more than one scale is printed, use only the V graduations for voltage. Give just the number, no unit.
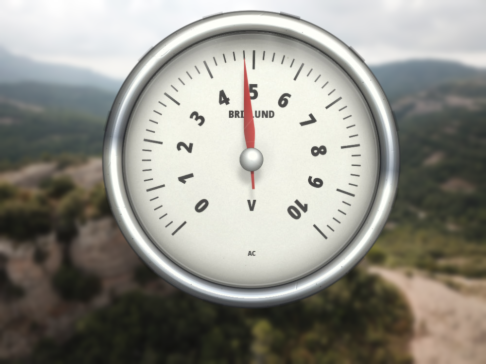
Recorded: 4.8
